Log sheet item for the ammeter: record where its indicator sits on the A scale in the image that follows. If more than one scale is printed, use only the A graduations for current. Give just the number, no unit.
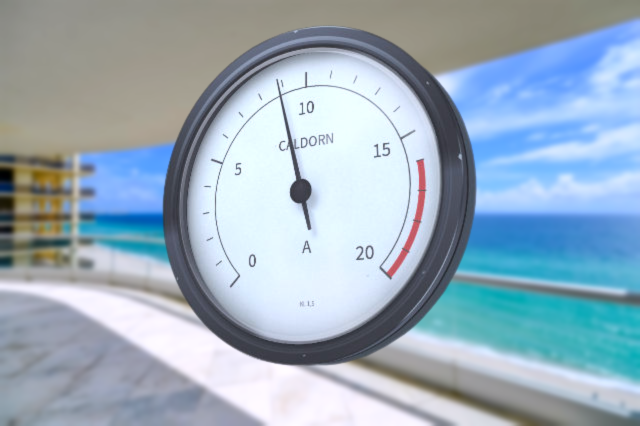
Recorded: 9
